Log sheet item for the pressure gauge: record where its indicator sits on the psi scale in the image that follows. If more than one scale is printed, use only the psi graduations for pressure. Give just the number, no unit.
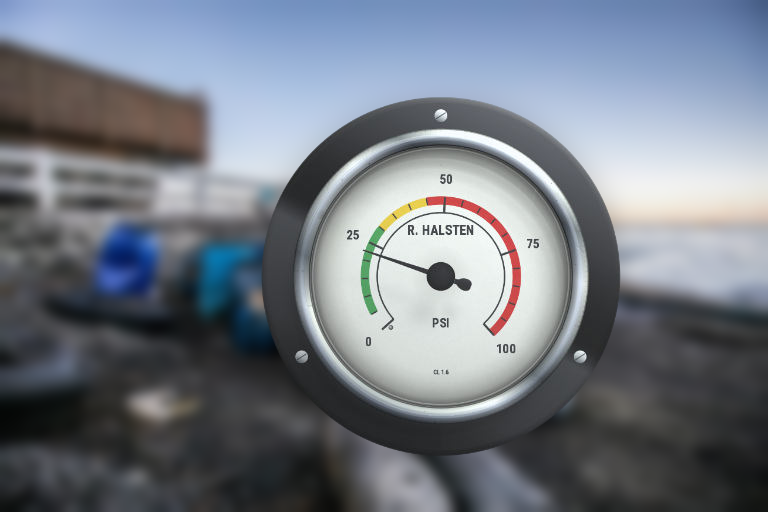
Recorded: 22.5
